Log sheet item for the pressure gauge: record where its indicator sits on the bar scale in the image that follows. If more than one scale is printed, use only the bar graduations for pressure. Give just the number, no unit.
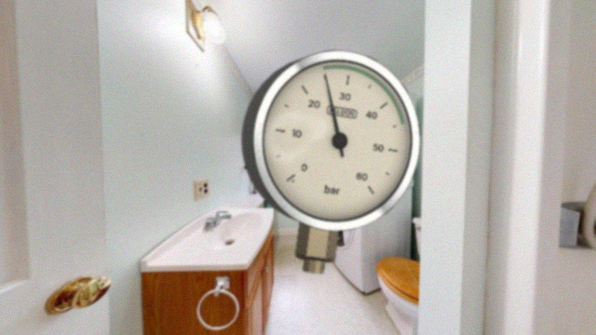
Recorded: 25
